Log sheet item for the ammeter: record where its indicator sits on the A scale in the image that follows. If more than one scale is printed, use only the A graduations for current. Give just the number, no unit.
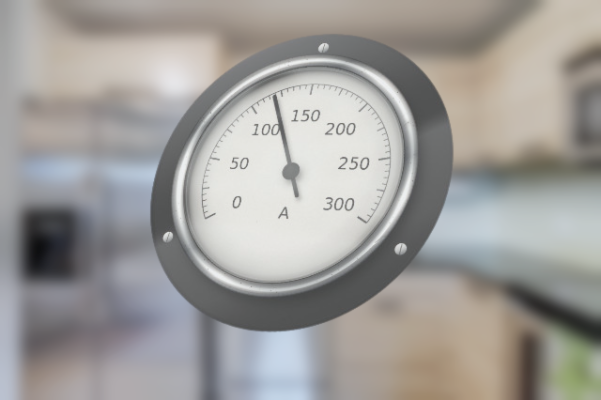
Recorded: 120
